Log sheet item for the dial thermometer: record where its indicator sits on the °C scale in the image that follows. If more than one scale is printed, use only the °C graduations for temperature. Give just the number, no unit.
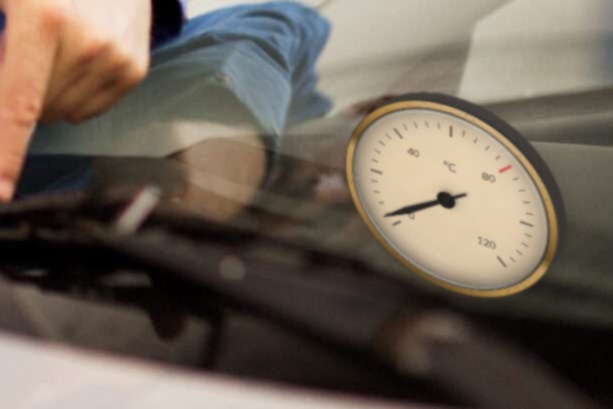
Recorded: 4
